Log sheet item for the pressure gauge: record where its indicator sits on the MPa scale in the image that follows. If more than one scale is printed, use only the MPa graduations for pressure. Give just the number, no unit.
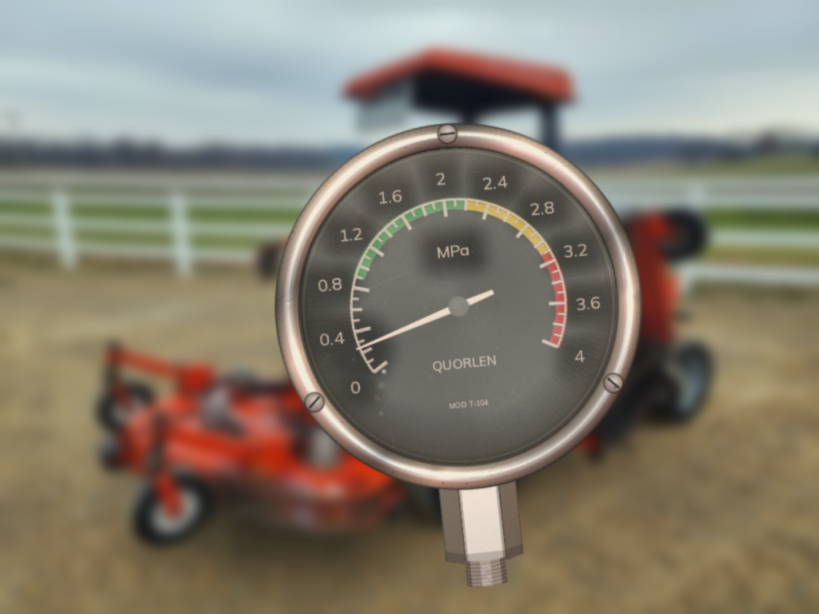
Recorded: 0.25
